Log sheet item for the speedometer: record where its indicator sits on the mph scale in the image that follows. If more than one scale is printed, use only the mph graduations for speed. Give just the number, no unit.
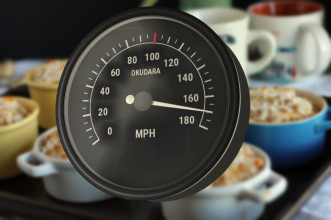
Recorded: 170
